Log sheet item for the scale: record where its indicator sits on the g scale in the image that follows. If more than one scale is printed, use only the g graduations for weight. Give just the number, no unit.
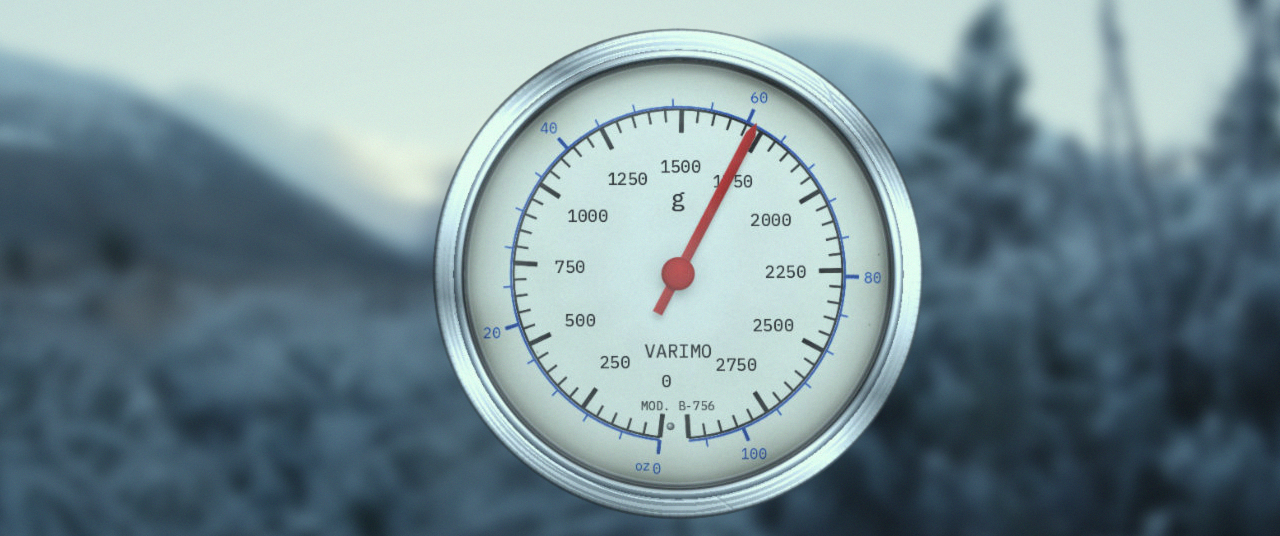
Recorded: 1725
